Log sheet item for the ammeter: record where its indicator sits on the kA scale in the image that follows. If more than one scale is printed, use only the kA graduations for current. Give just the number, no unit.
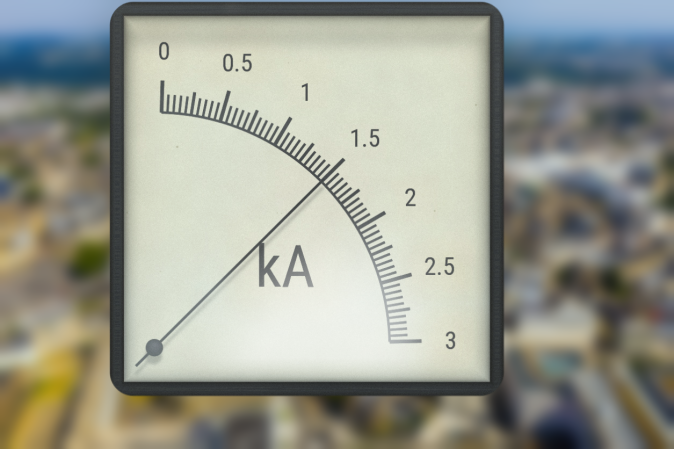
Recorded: 1.5
